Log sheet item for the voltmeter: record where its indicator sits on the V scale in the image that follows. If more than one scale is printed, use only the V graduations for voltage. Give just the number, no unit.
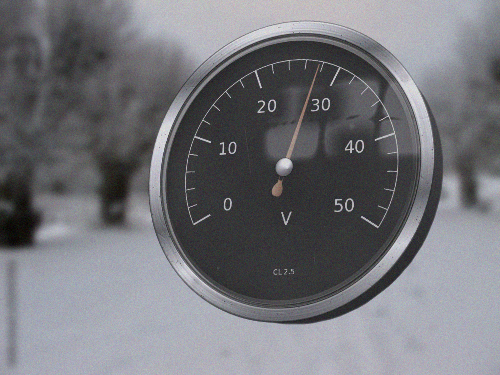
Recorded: 28
